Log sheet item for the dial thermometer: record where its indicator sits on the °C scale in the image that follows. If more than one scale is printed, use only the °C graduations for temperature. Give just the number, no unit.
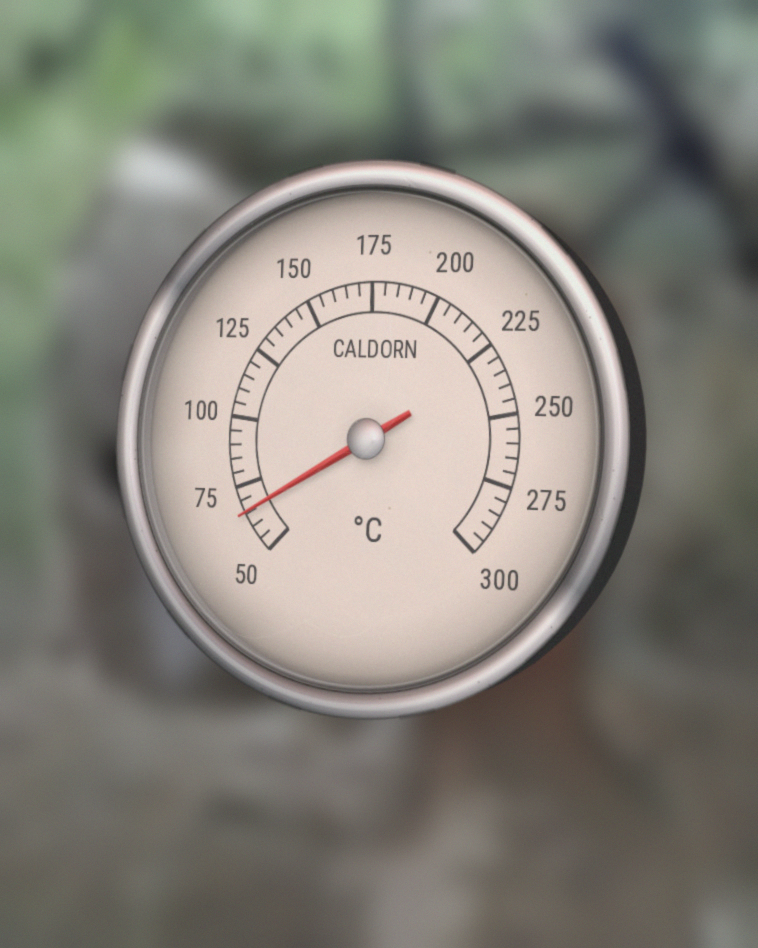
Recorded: 65
